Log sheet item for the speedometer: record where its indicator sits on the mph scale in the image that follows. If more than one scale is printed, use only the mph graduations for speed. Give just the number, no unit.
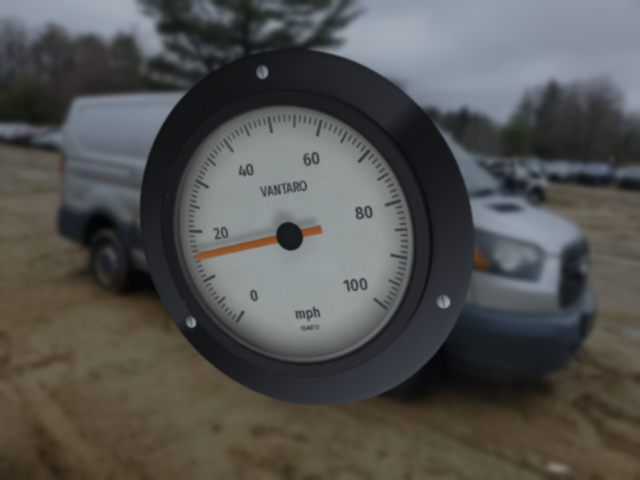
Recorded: 15
